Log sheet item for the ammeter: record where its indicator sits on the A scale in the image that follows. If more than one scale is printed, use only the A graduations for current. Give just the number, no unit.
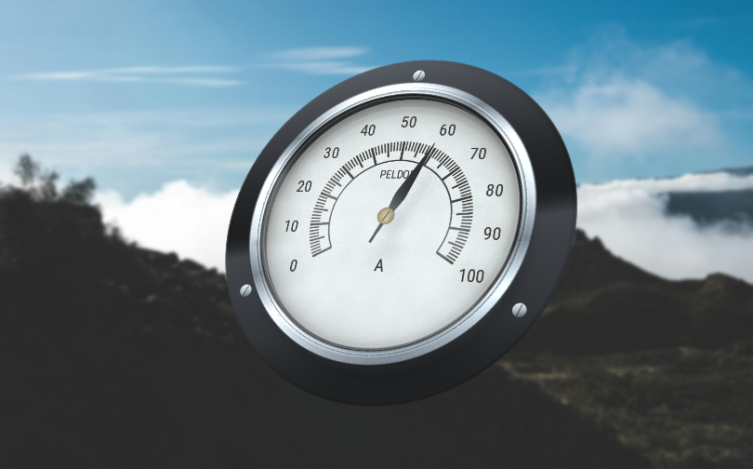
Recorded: 60
